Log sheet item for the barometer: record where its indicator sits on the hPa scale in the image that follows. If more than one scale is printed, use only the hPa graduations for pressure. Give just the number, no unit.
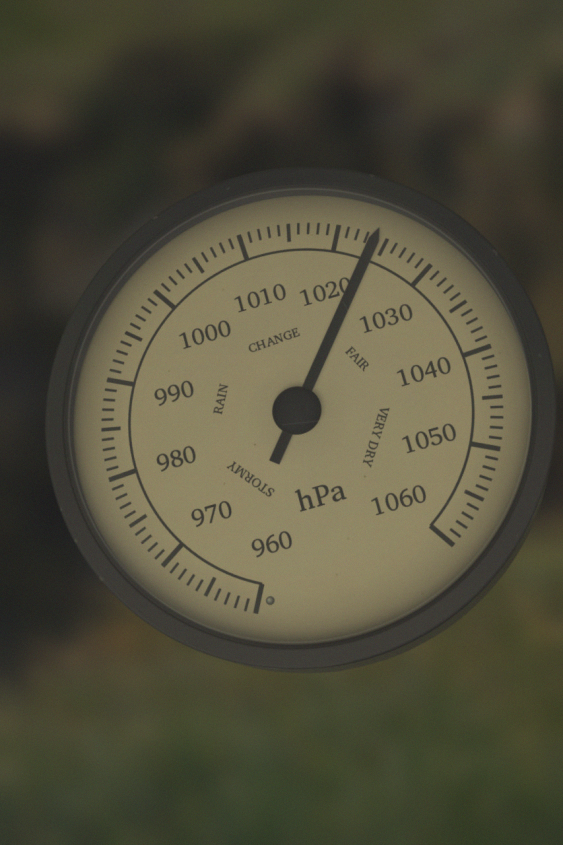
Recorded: 1024
